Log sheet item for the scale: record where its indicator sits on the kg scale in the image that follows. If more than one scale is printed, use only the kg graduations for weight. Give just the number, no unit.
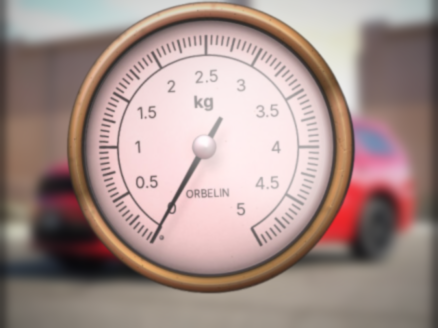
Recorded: 0
